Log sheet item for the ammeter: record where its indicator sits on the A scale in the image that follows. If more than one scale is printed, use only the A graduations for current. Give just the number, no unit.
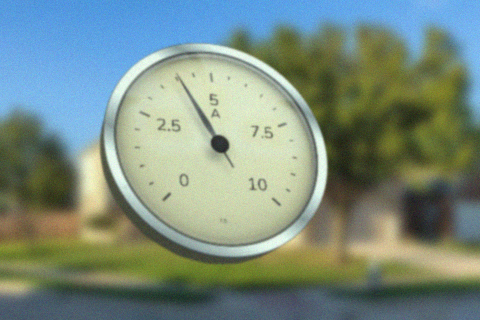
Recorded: 4
